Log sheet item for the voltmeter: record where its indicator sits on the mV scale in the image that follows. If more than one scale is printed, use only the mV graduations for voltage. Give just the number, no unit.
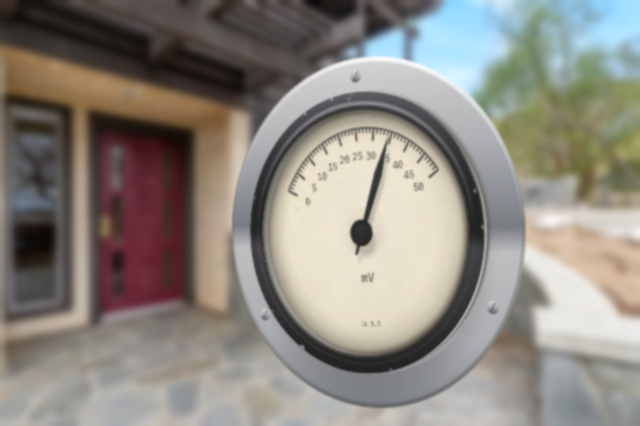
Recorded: 35
